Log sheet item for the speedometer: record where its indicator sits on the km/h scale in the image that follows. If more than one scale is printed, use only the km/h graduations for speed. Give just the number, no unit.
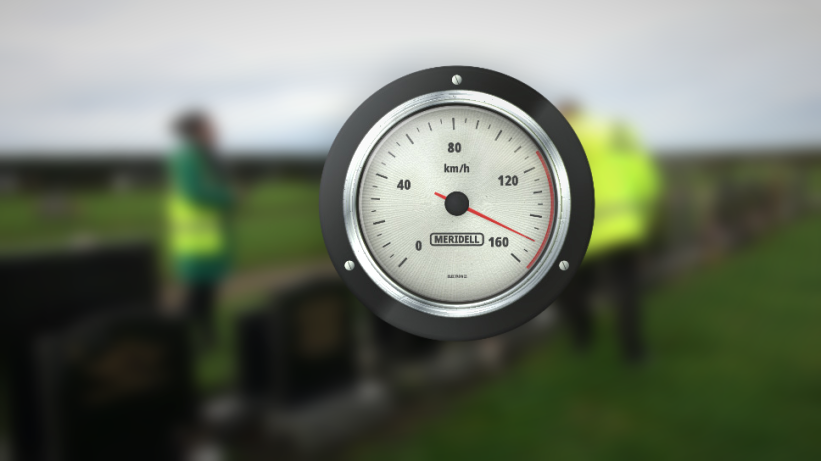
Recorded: 150
